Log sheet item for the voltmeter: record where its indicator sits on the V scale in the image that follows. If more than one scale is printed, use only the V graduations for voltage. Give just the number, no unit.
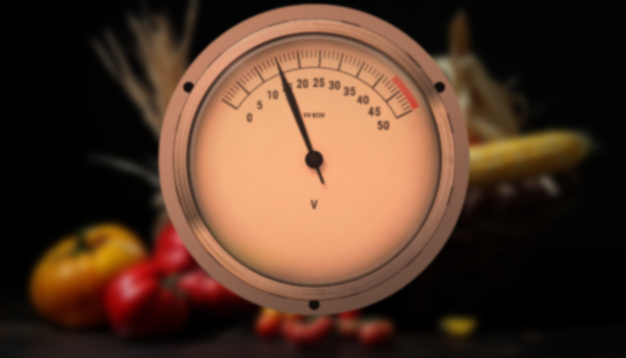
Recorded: 15
